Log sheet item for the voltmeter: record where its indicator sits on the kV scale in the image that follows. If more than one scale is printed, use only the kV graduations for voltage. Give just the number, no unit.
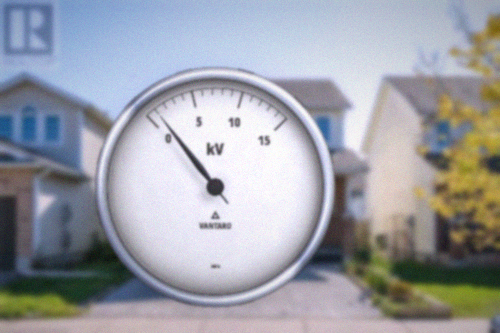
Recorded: 1
